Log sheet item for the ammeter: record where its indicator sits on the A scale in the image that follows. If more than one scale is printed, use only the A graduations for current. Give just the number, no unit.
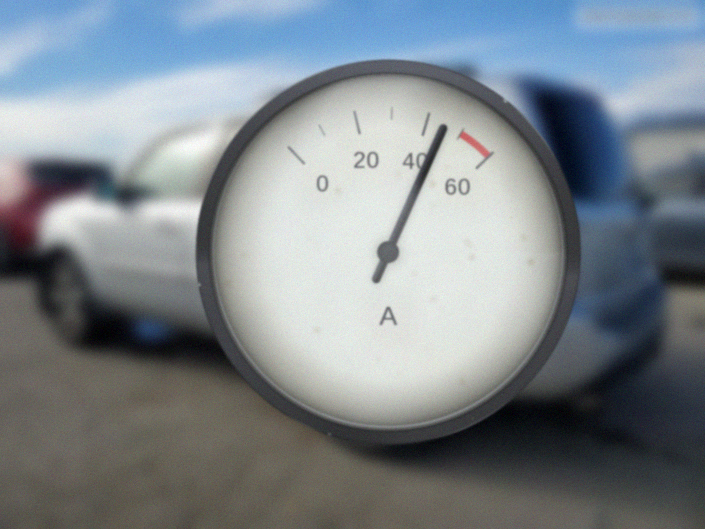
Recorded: 45
